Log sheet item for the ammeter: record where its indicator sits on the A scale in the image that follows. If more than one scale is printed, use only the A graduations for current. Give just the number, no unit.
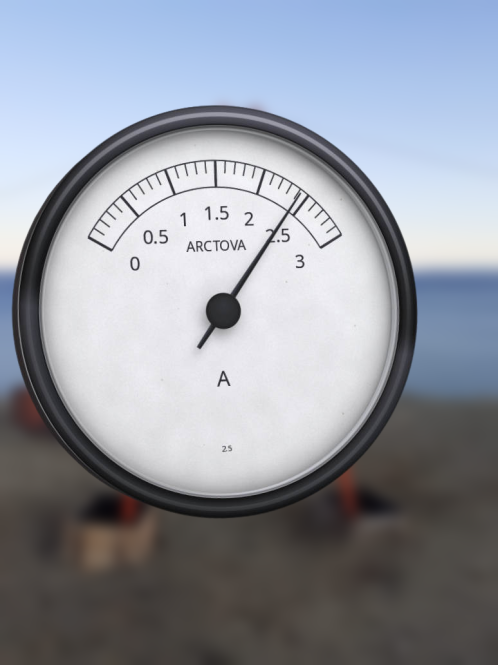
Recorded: 2.4
